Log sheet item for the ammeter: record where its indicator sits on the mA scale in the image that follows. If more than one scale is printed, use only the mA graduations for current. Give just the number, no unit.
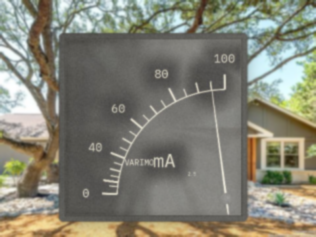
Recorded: 95
